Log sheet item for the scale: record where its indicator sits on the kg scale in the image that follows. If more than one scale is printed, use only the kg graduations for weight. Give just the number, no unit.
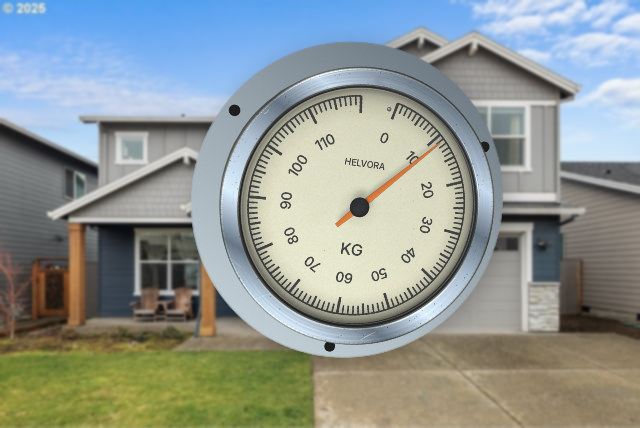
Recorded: 11
